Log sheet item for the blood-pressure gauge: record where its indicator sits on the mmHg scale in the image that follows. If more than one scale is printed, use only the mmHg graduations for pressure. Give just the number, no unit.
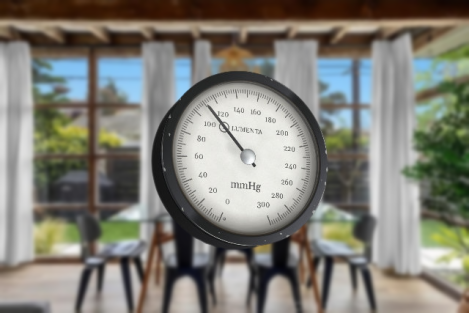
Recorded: 110
